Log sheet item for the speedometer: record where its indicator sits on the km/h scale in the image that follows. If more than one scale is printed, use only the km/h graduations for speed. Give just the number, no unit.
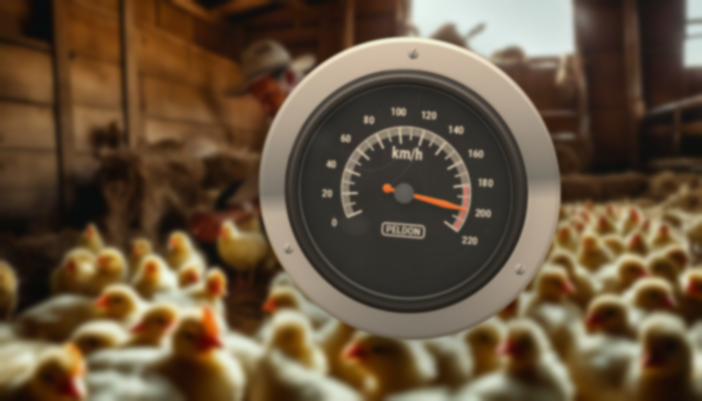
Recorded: 200
